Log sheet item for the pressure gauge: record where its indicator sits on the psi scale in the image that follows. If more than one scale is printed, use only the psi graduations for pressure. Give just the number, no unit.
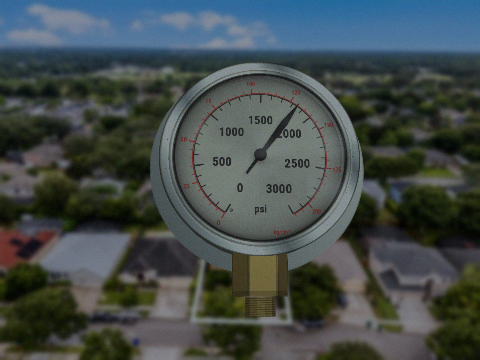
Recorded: 1850
